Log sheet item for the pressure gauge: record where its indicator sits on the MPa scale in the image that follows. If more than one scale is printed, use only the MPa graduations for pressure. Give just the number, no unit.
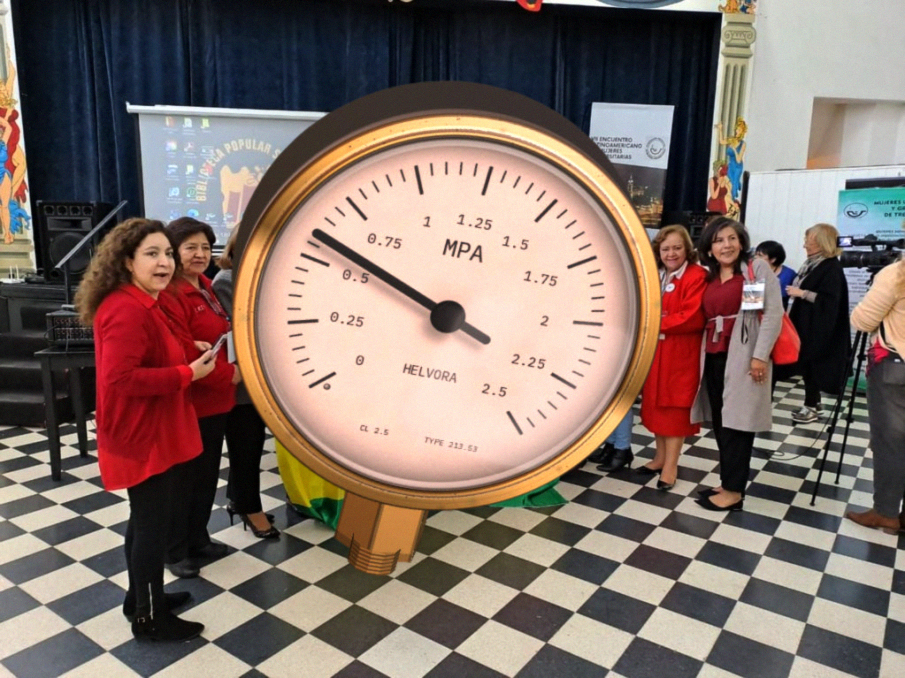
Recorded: 0.6
